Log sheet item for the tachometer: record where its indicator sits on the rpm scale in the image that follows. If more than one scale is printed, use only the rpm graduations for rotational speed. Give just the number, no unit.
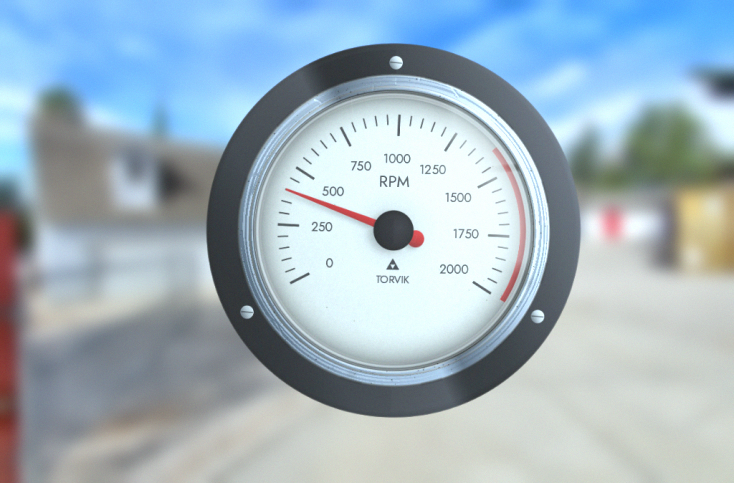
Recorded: 400
